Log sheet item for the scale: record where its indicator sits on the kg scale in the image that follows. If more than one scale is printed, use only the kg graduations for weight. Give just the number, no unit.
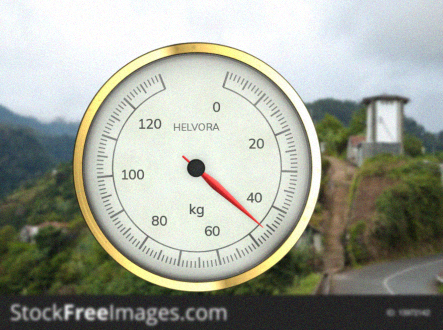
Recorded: 46
